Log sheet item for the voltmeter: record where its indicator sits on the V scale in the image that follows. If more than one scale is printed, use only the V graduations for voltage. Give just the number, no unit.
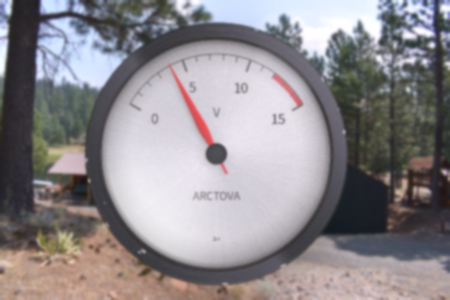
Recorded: 4
